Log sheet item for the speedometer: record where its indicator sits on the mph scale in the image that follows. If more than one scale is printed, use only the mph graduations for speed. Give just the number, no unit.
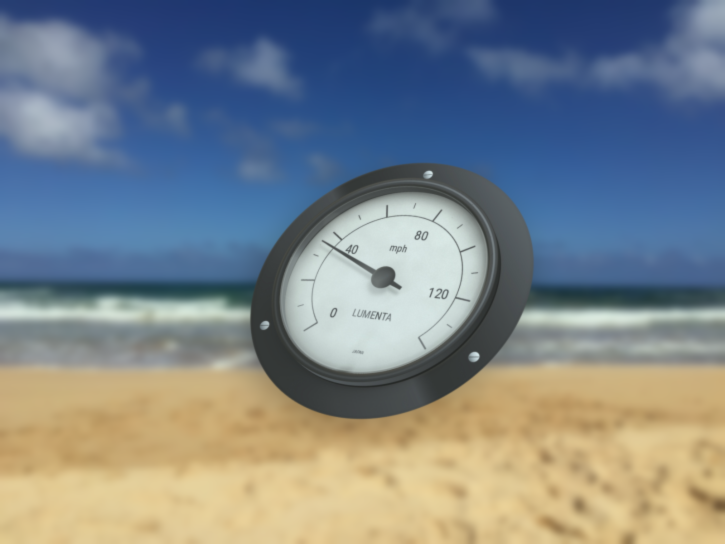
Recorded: 35
